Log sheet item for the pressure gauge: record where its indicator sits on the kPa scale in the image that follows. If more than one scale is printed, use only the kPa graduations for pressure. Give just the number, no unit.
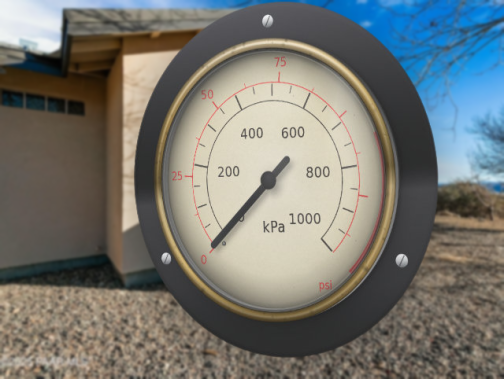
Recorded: 0
